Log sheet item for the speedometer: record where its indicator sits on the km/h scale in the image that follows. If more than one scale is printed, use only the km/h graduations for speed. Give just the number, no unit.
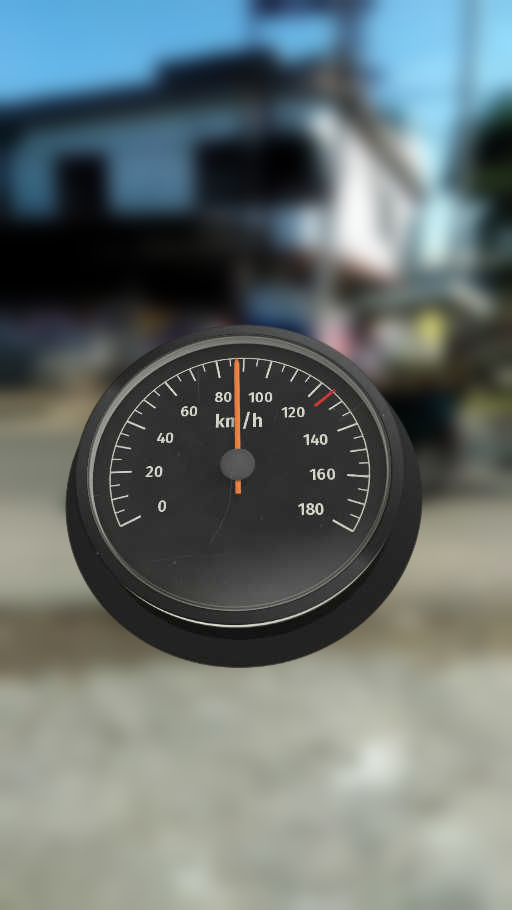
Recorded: 87.5
